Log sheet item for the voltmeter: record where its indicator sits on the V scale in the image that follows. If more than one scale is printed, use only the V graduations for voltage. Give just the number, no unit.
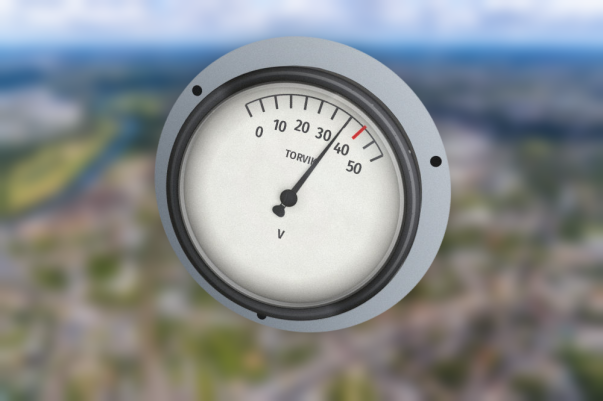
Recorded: 35
